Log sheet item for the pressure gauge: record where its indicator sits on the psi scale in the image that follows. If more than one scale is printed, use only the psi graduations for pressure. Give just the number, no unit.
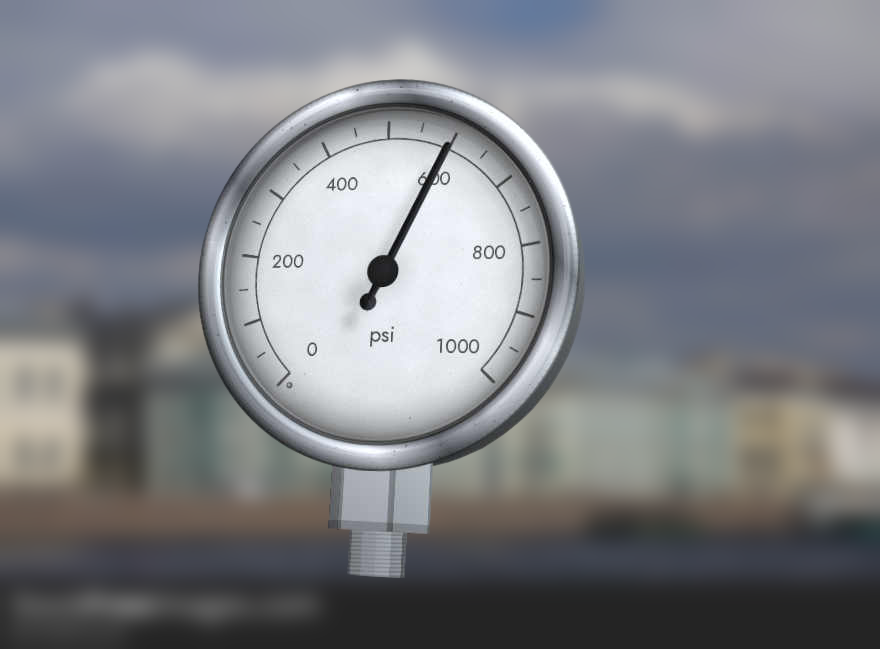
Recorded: 600
